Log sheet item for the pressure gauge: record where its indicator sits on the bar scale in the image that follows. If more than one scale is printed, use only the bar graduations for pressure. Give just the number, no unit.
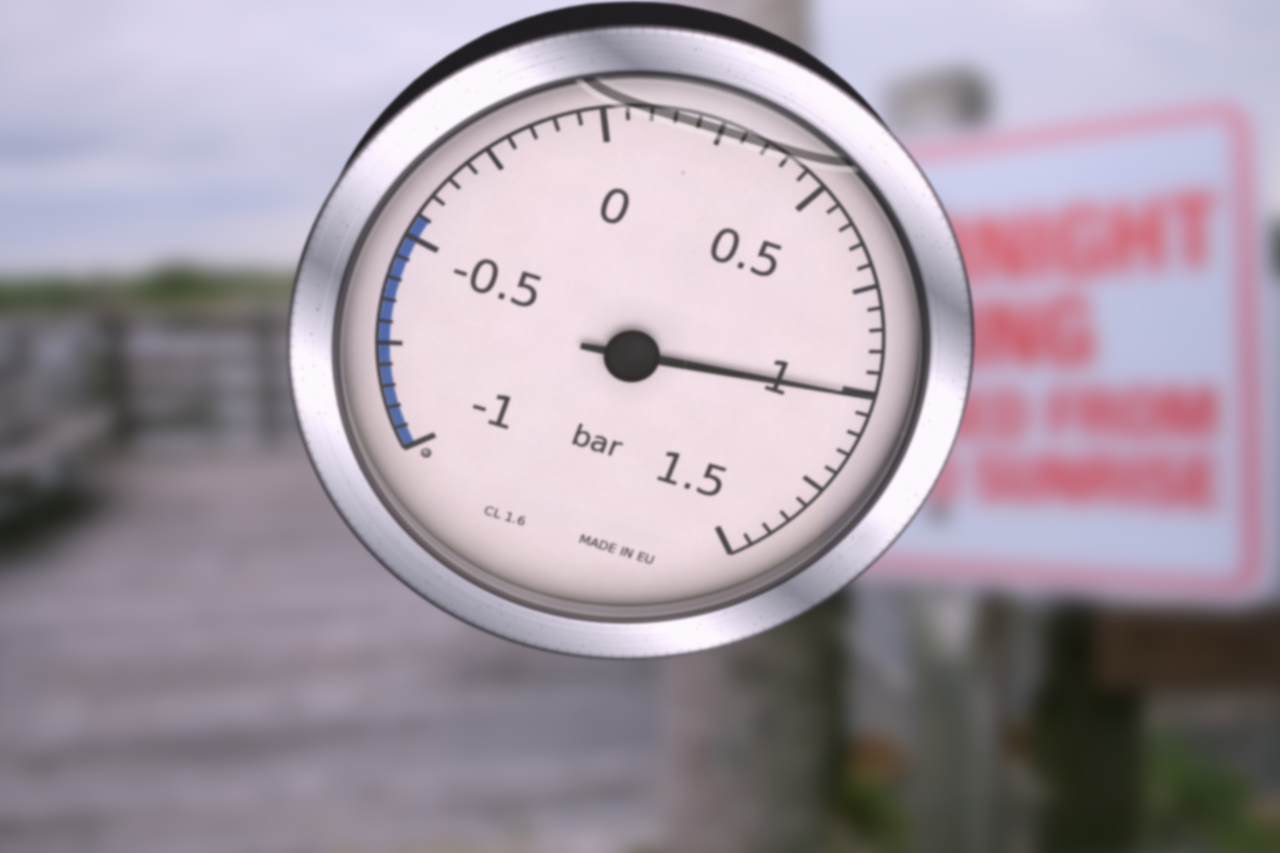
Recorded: 1
